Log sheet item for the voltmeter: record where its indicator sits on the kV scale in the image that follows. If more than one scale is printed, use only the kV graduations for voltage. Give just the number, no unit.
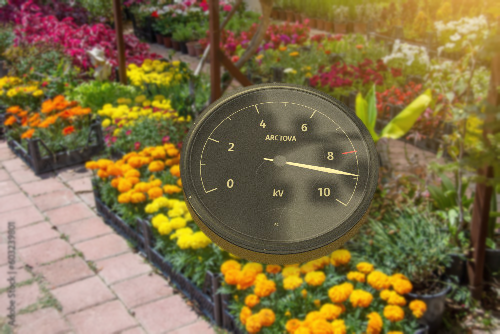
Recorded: 9
